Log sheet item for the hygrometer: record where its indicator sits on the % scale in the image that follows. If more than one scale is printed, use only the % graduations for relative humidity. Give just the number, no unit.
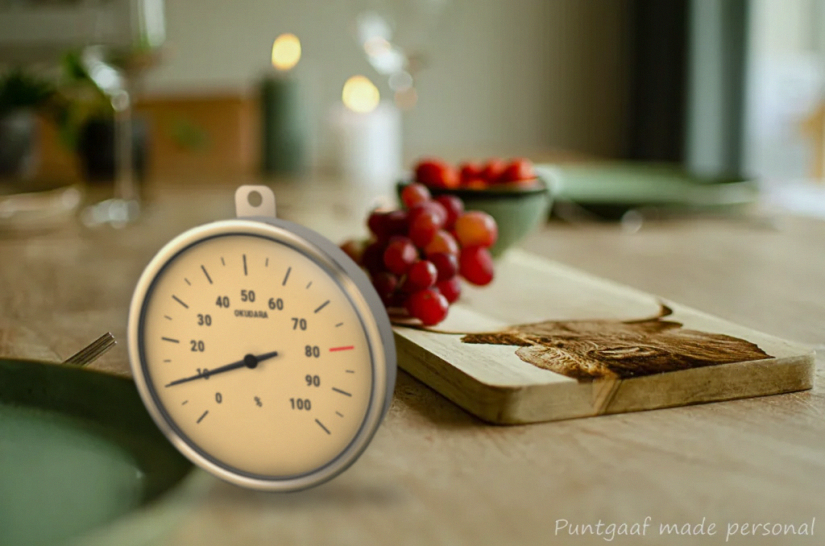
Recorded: 10
